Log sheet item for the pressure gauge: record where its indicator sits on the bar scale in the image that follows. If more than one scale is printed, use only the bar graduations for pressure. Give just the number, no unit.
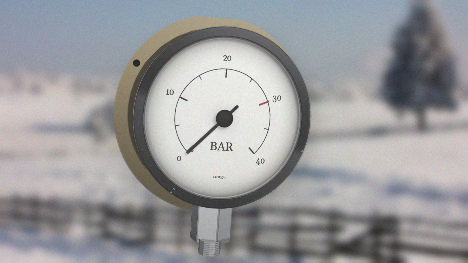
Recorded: 0
